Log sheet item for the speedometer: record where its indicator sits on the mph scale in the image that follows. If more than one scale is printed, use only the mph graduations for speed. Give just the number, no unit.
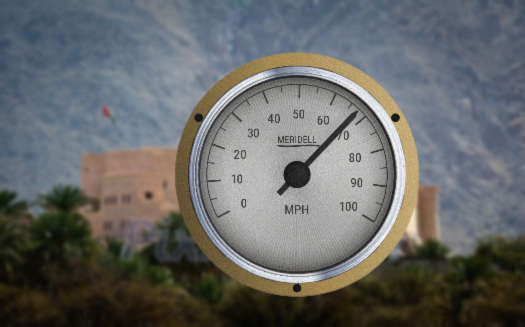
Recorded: 67.5
